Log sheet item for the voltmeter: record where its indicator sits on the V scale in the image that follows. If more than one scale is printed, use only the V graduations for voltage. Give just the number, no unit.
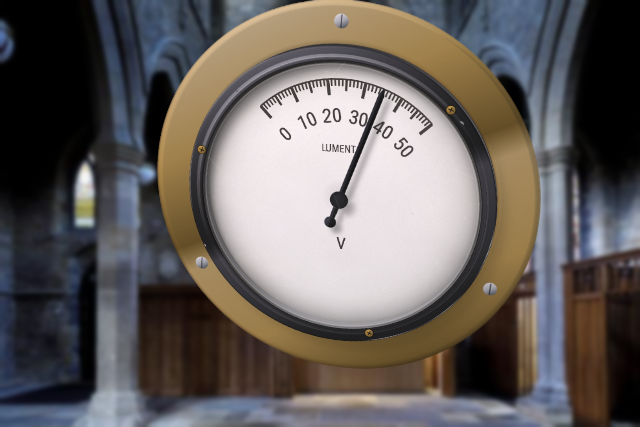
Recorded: 35
